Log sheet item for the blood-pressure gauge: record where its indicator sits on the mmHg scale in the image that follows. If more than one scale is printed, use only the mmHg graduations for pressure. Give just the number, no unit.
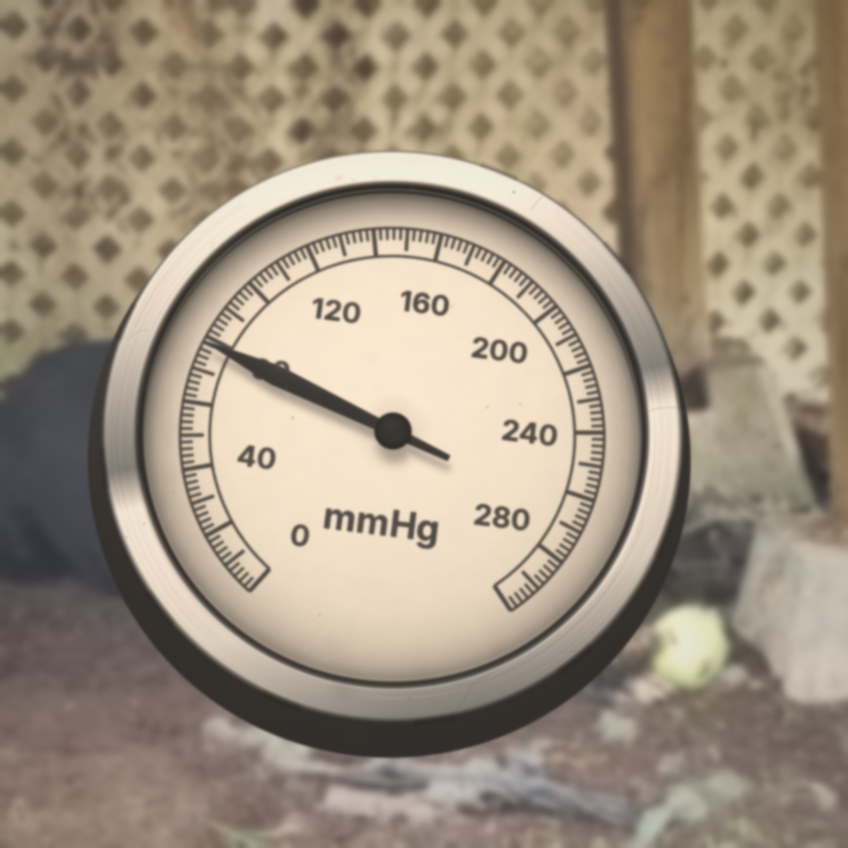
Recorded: 78
